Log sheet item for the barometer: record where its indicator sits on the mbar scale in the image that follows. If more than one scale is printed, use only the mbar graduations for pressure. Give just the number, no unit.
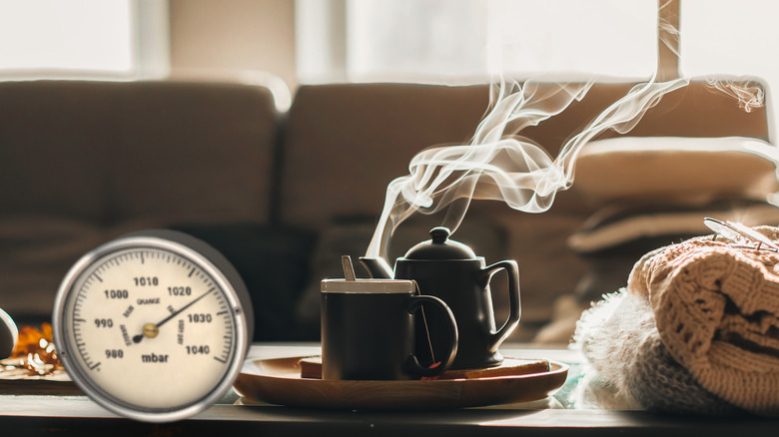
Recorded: 1025
